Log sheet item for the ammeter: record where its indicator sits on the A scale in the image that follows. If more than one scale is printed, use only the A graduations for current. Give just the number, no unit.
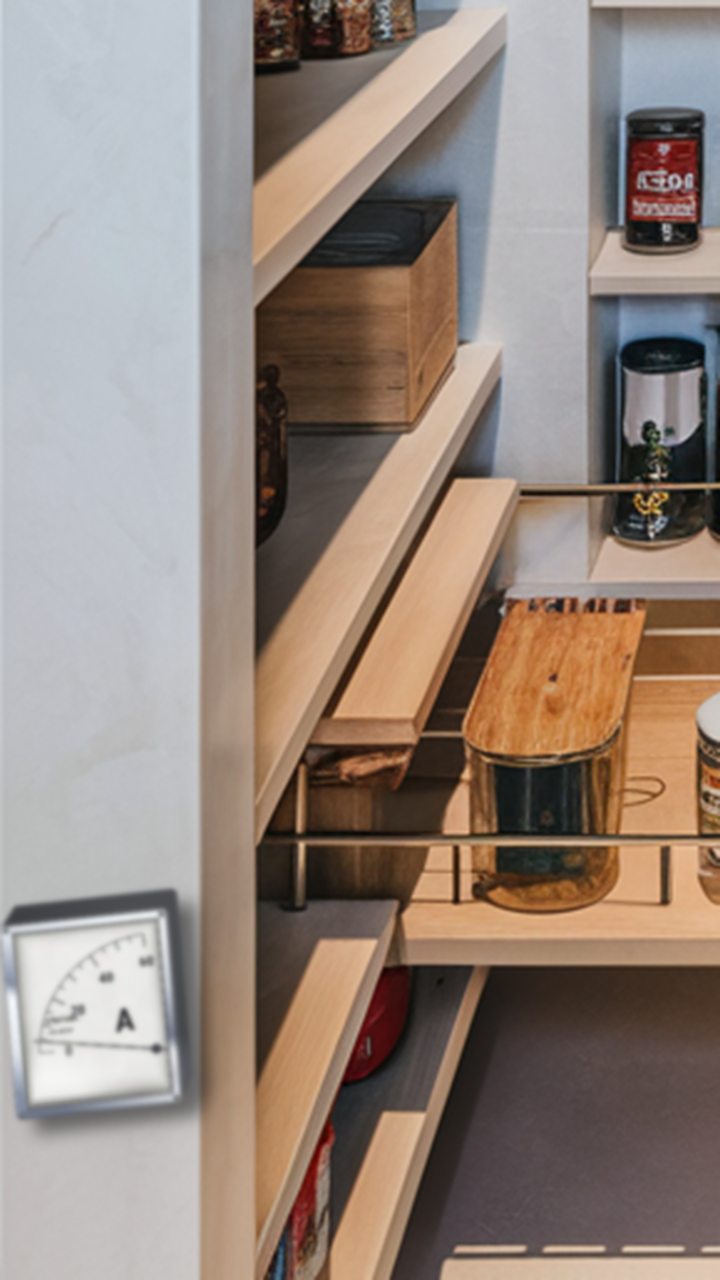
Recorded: 5
